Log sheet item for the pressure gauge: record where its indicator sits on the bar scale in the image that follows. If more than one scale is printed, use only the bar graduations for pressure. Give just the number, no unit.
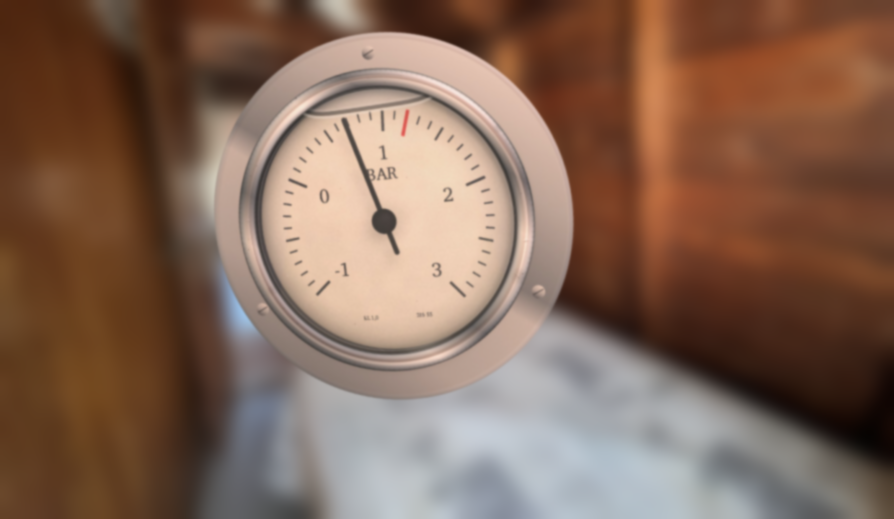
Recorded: 0.7
